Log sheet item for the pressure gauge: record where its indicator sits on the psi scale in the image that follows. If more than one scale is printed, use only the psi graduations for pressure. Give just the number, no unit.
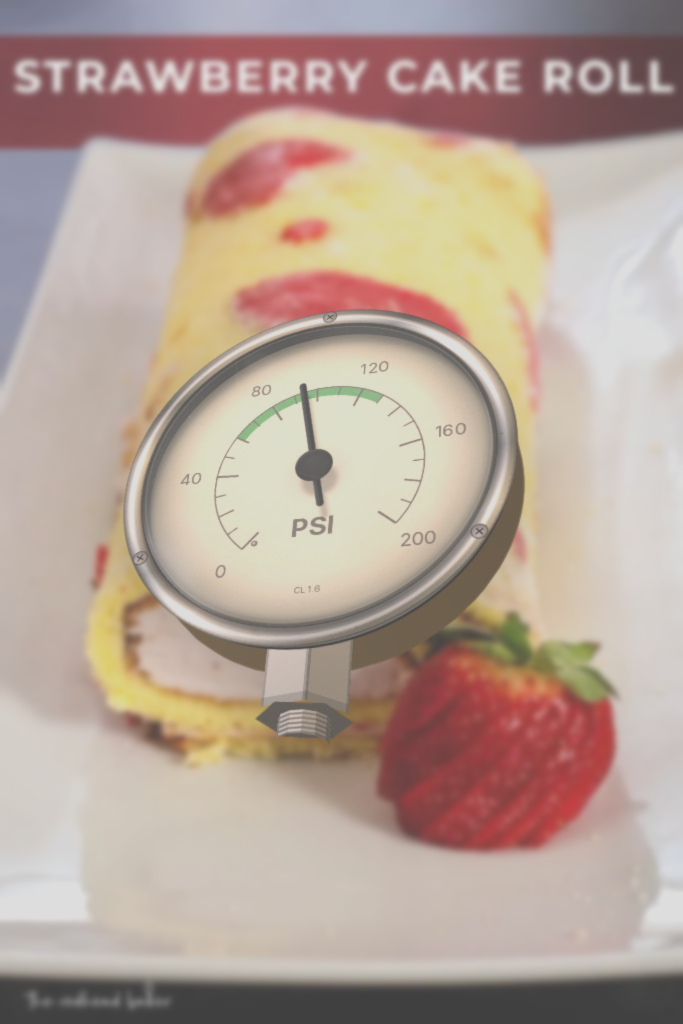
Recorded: 95
